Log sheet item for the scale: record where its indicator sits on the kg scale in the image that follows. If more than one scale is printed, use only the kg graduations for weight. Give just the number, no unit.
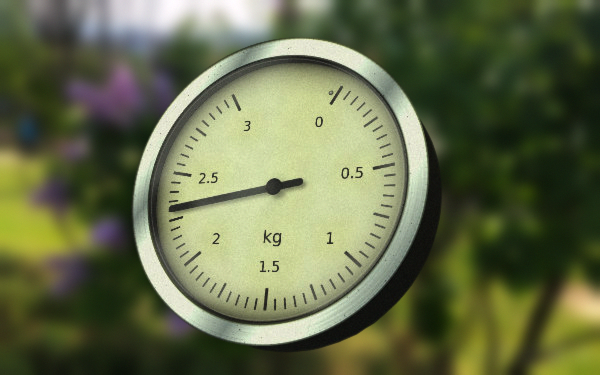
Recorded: 2.3
